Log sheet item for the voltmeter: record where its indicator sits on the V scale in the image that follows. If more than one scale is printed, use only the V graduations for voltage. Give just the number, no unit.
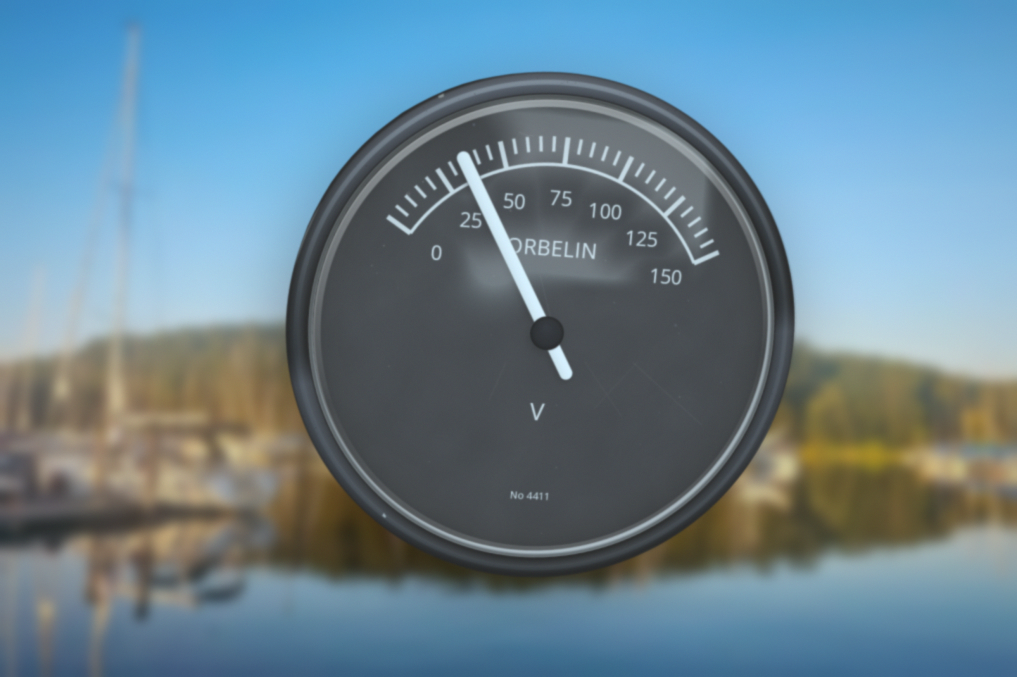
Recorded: 35
